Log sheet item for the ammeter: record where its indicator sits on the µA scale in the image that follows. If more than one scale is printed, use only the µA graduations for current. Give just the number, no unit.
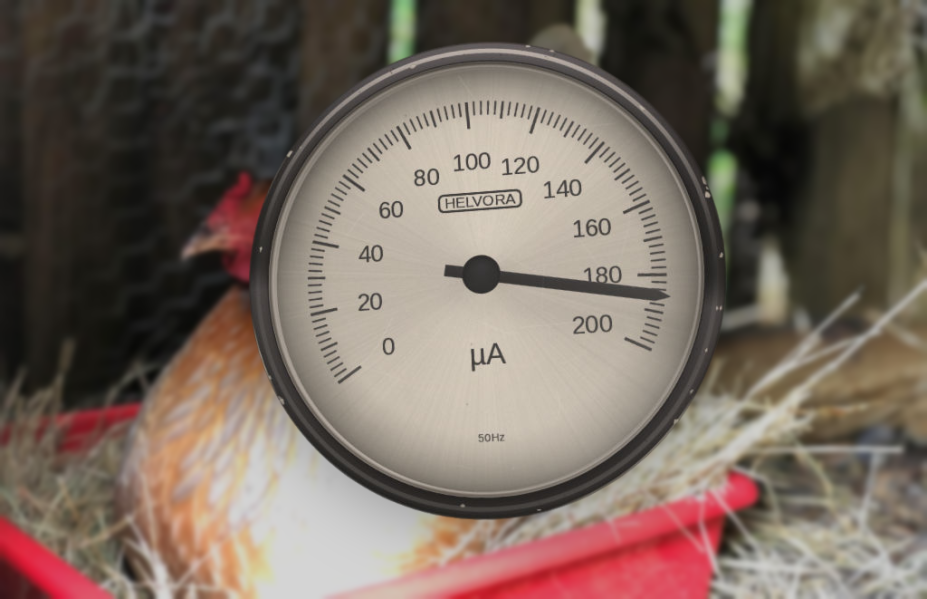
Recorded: 186
